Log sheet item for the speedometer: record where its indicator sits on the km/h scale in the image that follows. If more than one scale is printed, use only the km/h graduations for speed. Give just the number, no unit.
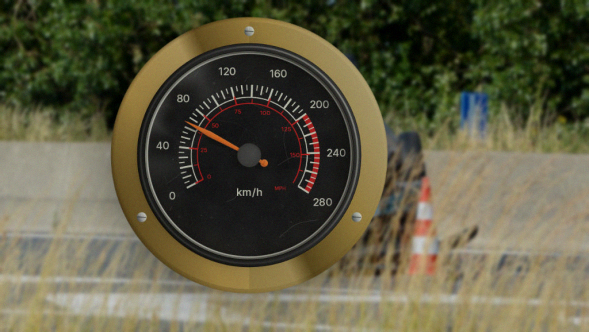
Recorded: 65
